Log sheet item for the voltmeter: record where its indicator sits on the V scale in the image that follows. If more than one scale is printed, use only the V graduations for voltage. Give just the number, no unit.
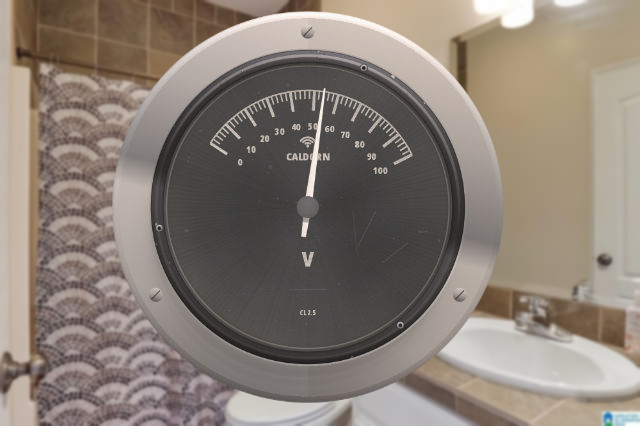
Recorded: 54
